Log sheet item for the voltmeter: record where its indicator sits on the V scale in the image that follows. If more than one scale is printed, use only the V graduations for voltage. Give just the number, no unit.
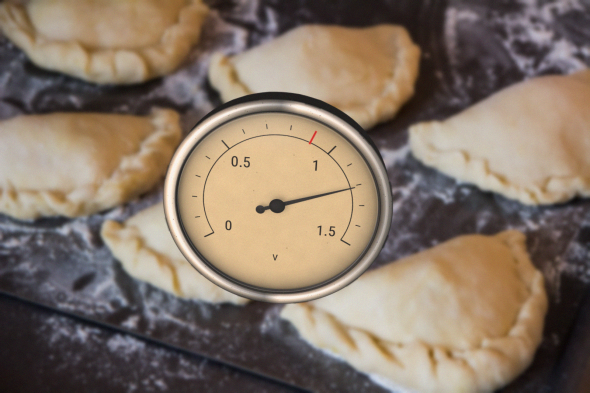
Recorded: 1.2
